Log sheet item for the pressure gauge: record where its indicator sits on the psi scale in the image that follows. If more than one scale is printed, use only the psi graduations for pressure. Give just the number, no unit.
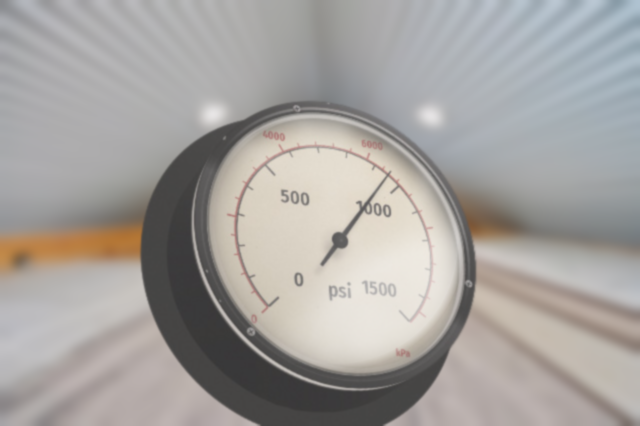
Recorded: 950
